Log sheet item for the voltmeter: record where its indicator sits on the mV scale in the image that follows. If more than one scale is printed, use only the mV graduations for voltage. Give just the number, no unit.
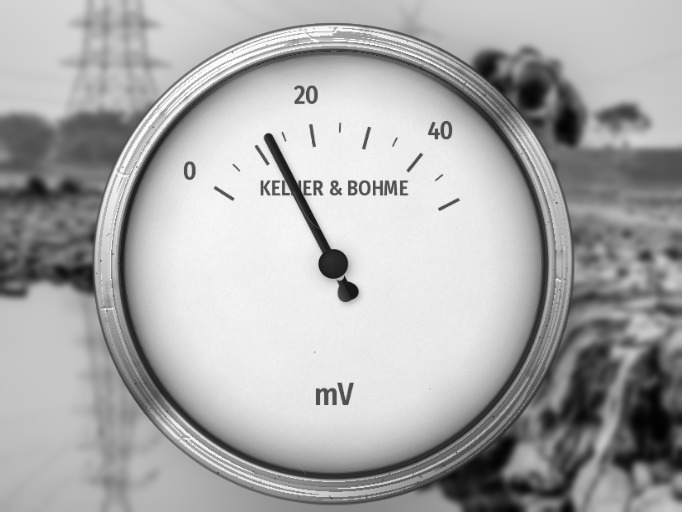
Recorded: 12.5
